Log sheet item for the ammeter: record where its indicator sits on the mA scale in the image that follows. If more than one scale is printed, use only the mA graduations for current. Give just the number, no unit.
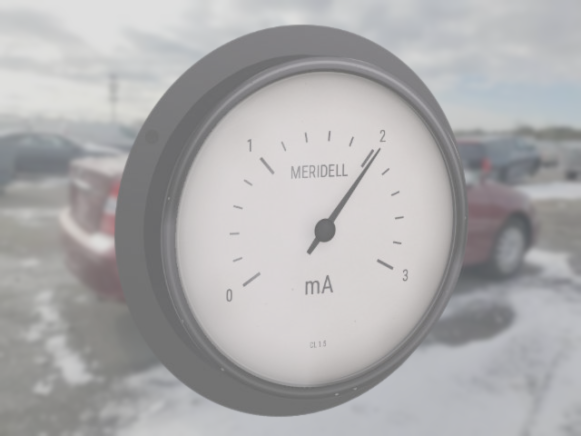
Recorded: 2
